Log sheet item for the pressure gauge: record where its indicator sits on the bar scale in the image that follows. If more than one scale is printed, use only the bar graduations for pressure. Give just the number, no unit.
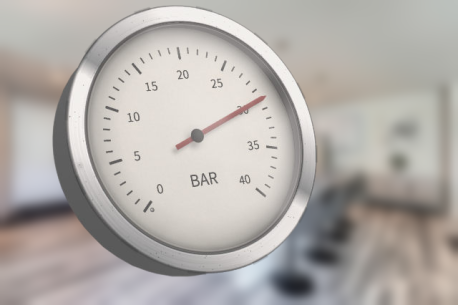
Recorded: 30
